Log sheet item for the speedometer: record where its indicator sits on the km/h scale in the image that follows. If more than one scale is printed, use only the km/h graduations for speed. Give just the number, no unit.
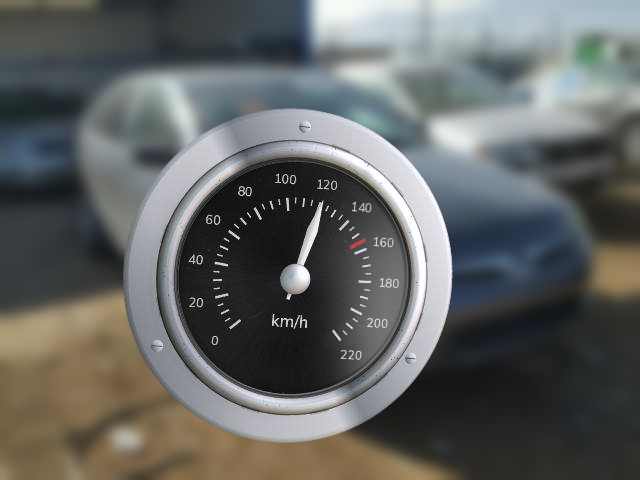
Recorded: 120
